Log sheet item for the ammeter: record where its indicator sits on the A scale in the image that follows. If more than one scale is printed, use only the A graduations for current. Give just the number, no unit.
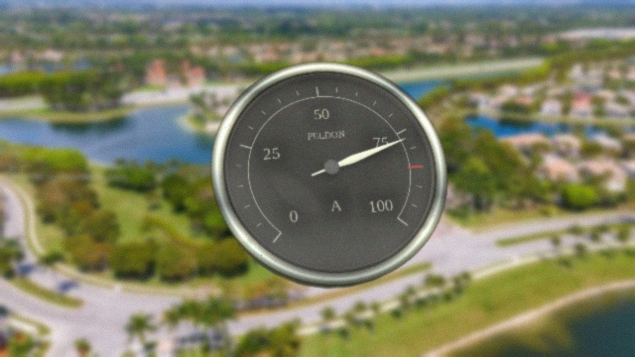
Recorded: 77.5
